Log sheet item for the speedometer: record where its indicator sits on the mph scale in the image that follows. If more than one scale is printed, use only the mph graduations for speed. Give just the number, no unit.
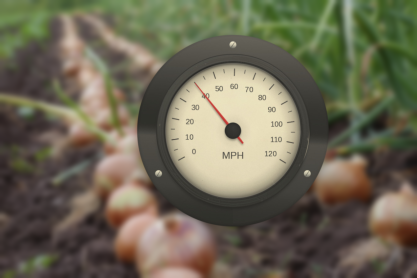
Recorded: 40
